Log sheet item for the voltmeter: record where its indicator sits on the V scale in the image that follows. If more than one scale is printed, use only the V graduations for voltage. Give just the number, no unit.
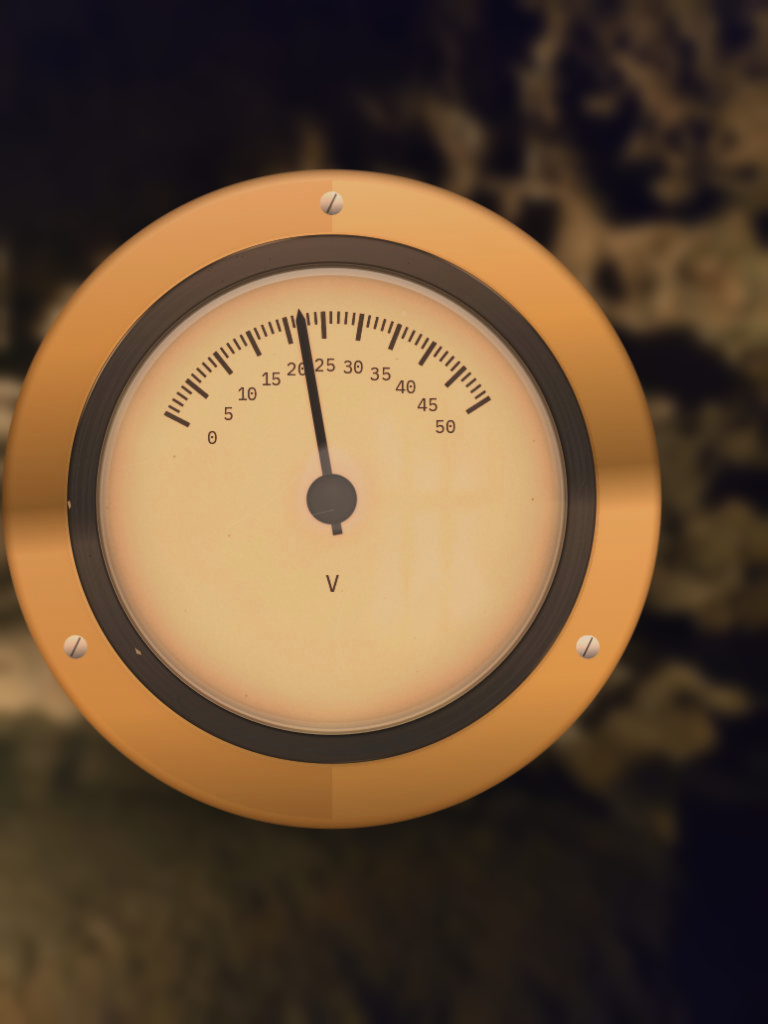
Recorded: 22
